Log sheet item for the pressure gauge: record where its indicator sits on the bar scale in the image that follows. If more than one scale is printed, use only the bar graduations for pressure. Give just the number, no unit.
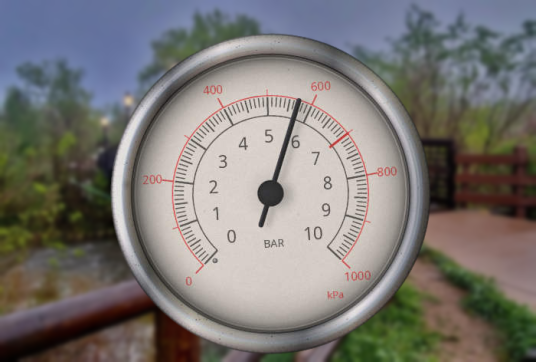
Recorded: 5.7
